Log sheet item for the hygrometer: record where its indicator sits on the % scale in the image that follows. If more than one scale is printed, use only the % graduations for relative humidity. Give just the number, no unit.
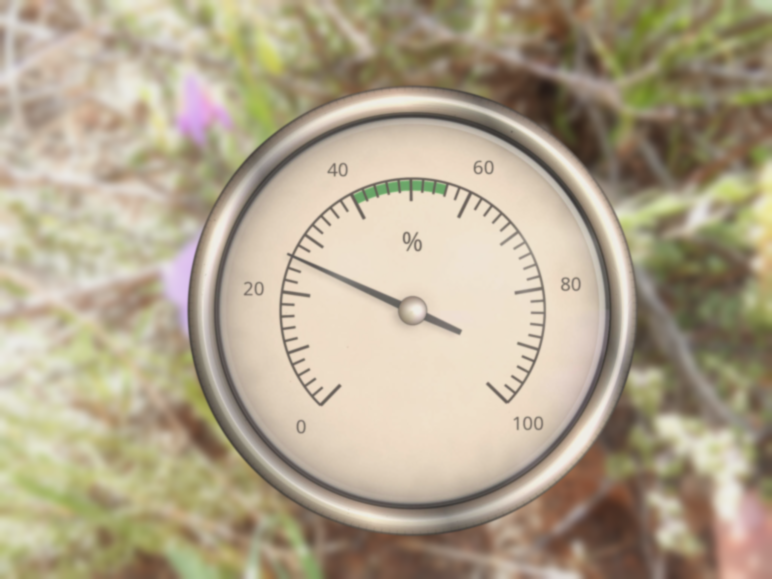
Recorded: 26
